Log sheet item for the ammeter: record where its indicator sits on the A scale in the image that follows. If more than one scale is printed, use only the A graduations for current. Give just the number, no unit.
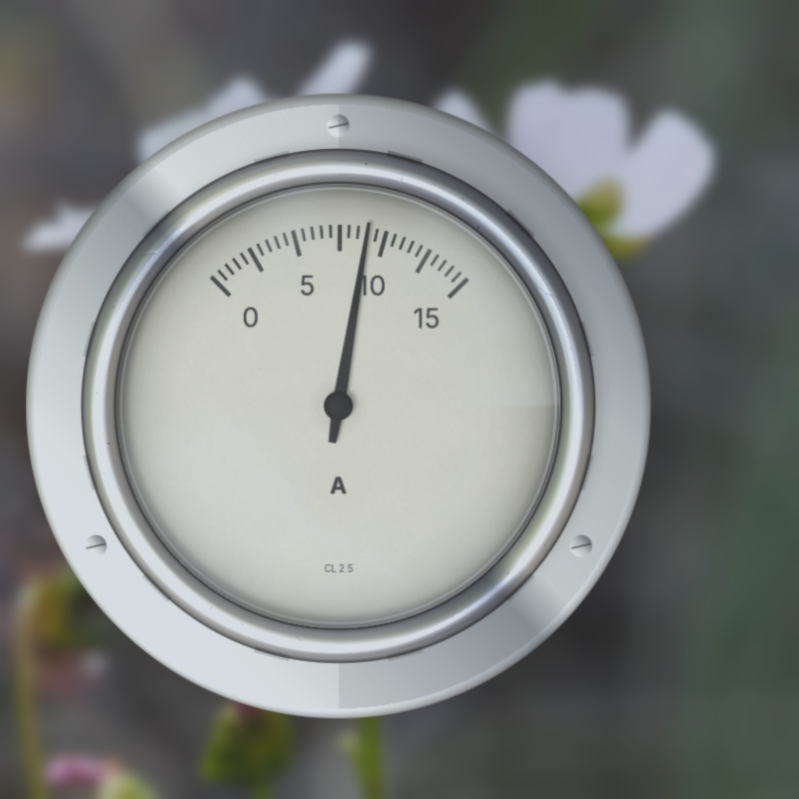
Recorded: 9
